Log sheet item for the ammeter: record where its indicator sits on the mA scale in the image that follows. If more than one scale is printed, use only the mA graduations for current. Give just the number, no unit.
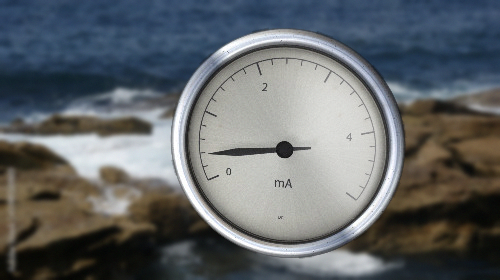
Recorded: 0.4
